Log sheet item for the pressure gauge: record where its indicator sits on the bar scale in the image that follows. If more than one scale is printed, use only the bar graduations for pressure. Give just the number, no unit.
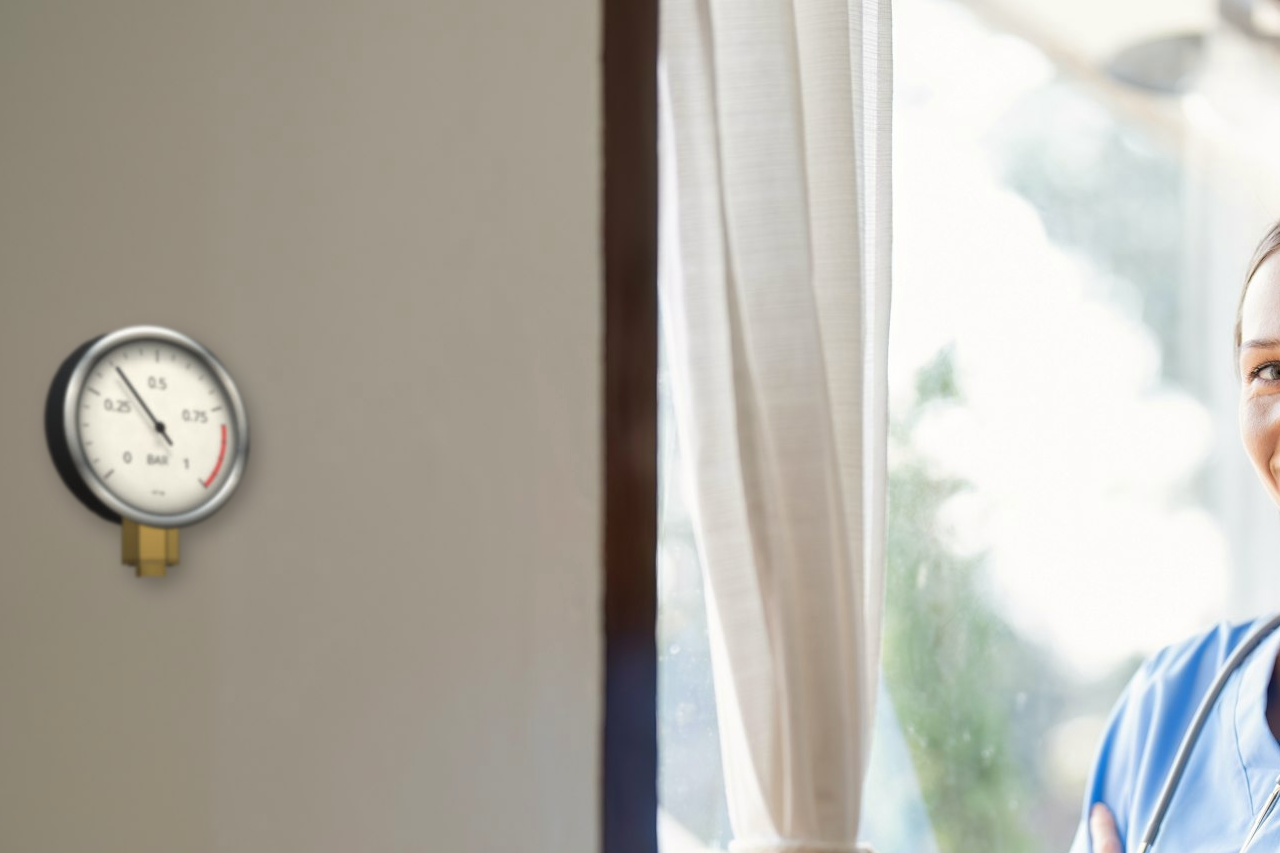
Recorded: 0.35
